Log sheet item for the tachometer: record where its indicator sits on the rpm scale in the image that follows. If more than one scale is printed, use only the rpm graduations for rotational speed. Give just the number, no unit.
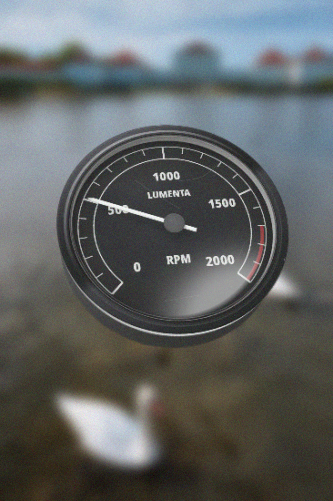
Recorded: 500
